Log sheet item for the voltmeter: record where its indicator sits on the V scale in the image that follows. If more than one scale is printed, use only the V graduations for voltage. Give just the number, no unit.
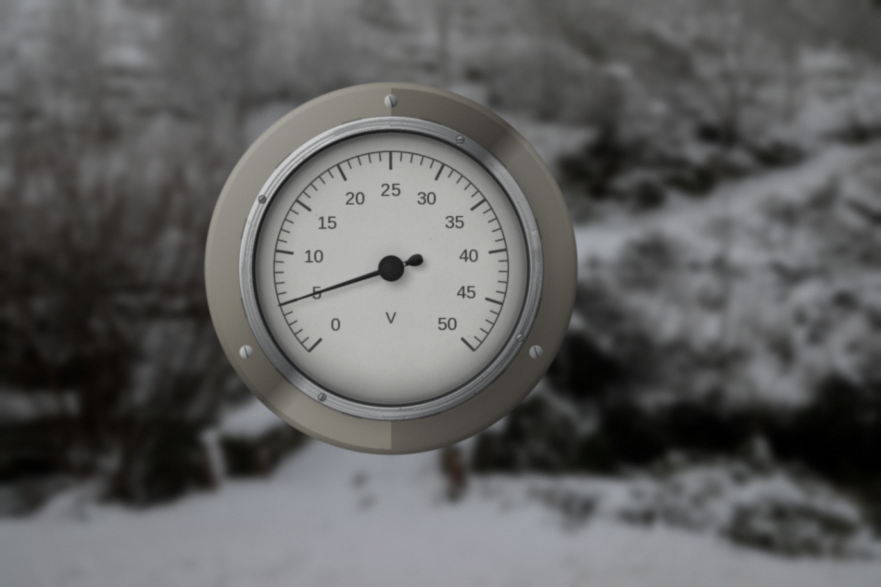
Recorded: 5
